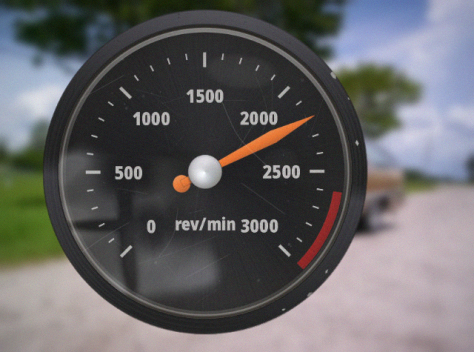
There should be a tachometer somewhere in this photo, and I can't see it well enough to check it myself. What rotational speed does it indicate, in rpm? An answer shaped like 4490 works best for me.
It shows 2200
